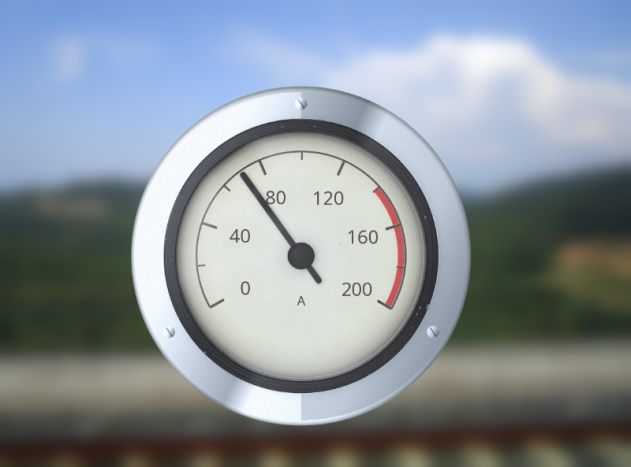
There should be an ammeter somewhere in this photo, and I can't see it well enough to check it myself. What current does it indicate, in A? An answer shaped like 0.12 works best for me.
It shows 70
